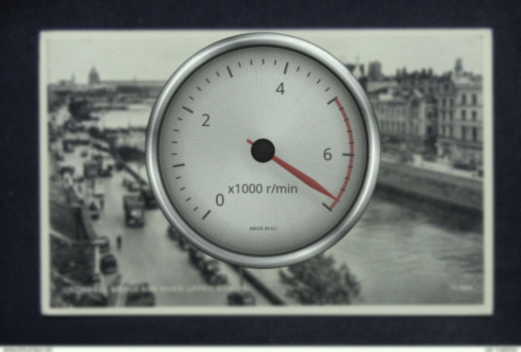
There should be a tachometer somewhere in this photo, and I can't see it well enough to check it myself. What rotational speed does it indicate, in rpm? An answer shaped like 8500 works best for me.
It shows 6800
